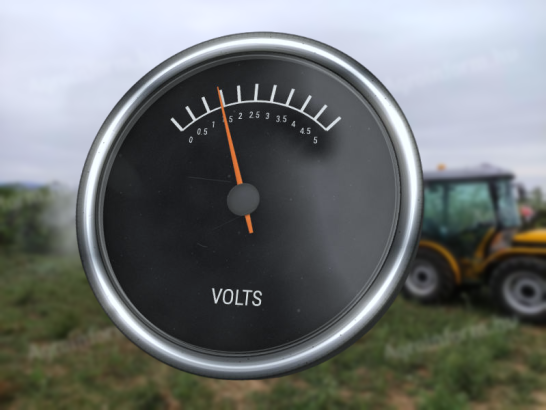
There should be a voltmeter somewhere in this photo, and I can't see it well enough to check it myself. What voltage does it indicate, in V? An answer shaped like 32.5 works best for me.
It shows 1.5
